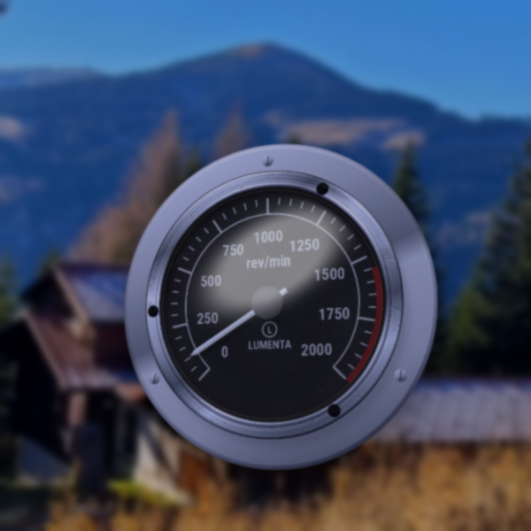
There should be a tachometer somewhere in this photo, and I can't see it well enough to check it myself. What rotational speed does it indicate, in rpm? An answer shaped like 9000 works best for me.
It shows 100
